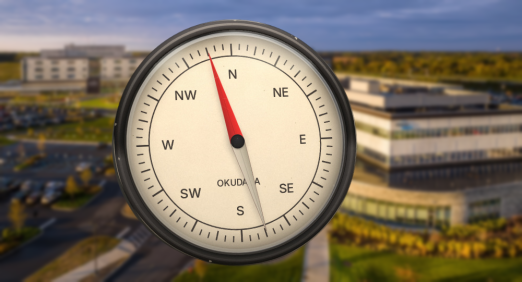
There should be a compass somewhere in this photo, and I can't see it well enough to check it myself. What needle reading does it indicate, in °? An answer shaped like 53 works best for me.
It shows 345
